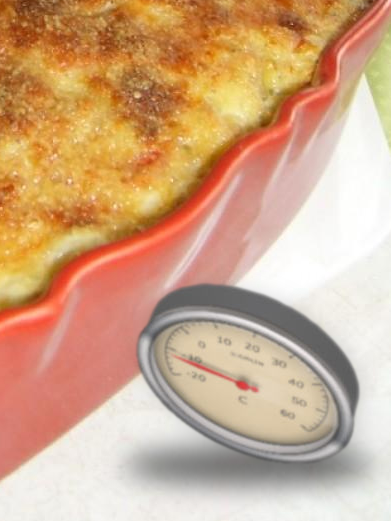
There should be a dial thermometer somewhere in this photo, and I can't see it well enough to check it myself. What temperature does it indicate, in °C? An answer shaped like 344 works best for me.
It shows -10
